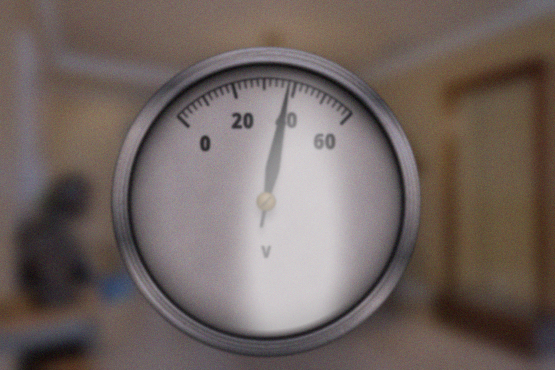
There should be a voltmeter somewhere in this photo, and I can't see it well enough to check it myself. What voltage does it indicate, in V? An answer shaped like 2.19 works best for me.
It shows 38
